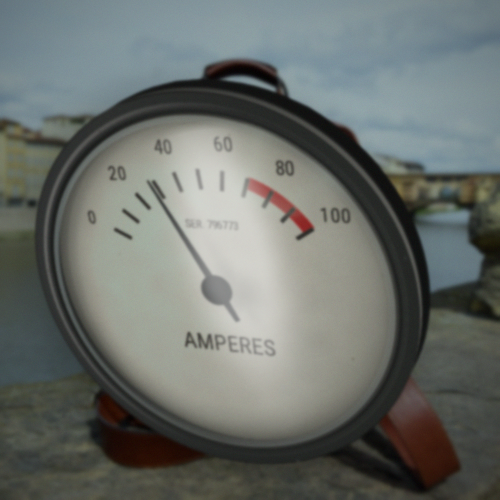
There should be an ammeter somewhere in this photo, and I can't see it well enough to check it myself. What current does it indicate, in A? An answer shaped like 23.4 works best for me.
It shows 30
